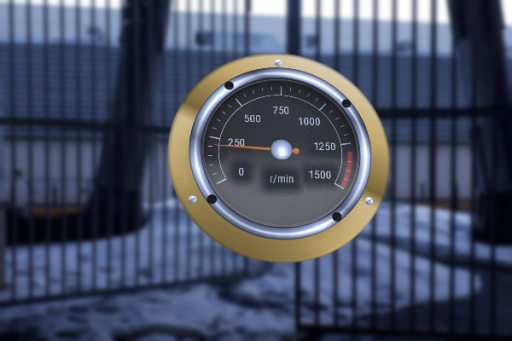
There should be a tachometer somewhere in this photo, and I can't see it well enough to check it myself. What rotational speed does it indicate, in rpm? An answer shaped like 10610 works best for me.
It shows 200
